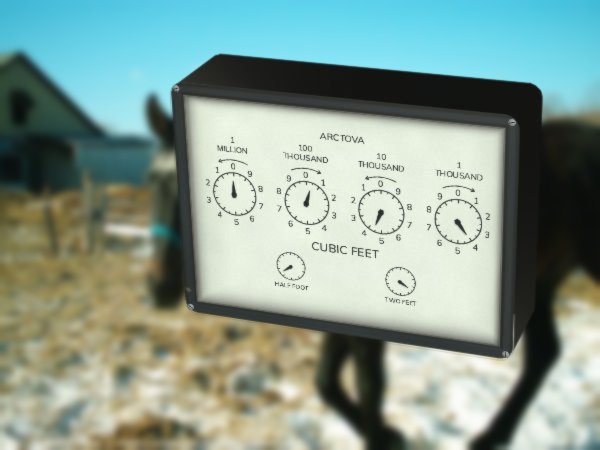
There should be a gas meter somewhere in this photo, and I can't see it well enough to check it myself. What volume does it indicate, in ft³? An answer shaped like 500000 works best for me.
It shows 4400
